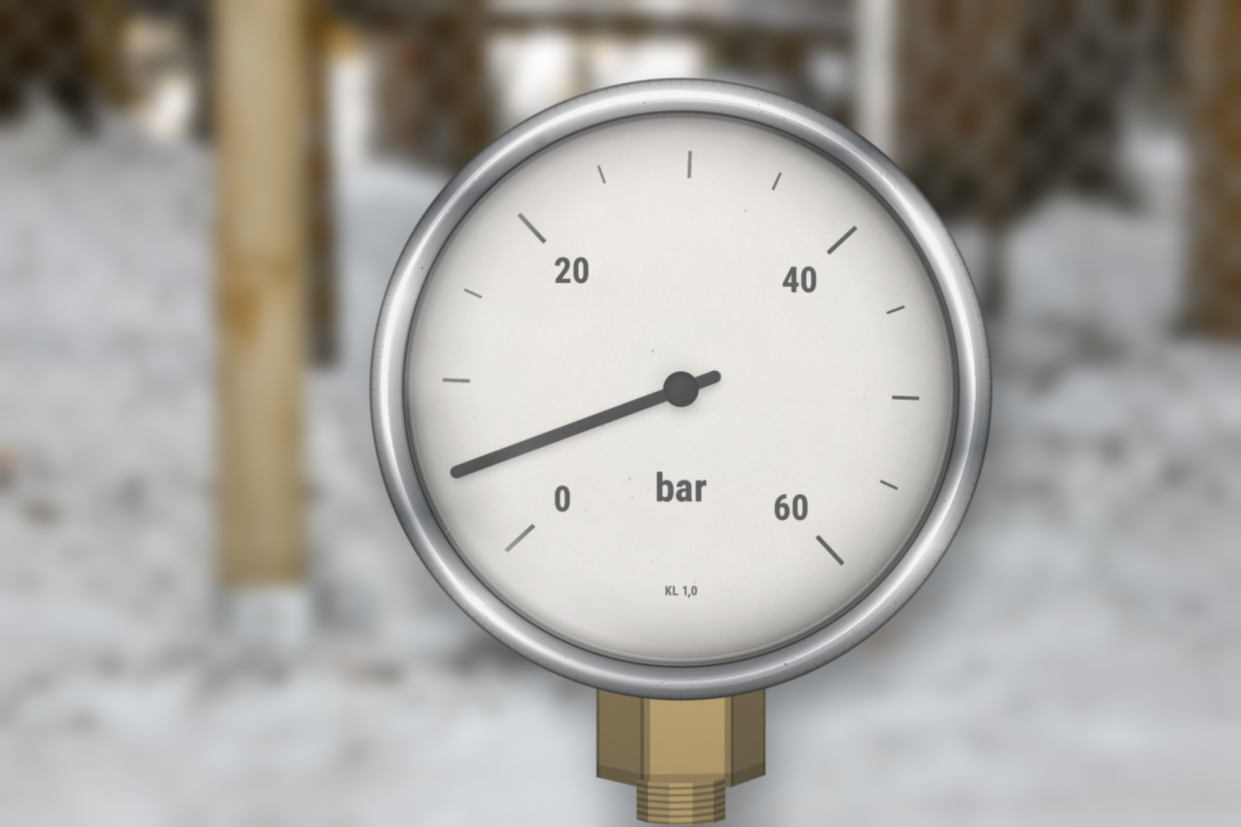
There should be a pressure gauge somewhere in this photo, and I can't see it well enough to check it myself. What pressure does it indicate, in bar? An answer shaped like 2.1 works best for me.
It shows 5
